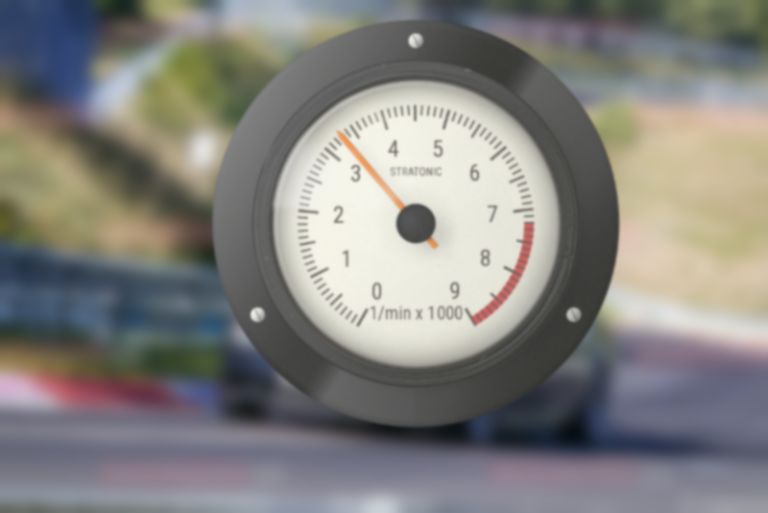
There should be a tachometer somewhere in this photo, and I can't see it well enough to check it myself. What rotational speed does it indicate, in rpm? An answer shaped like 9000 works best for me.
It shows 3300
